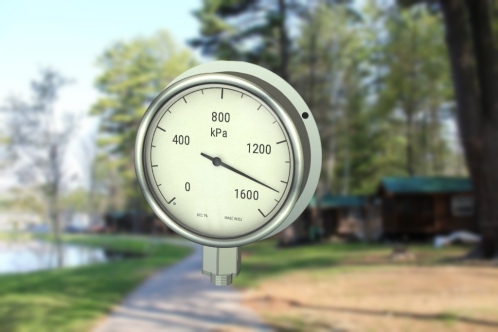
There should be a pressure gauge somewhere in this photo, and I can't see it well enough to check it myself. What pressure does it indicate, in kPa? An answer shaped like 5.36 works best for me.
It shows 1450
